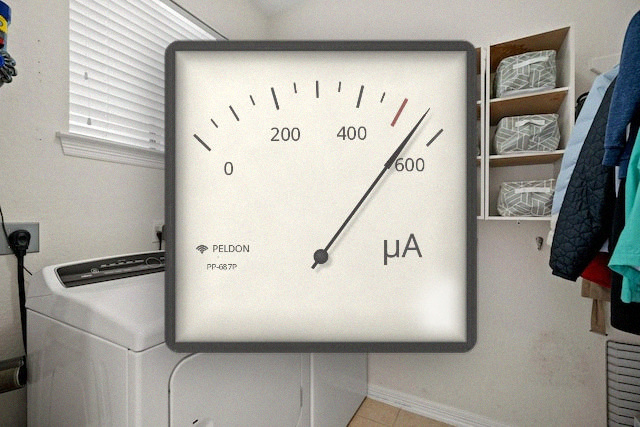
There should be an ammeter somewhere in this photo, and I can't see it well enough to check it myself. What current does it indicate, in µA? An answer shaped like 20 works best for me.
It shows 550
